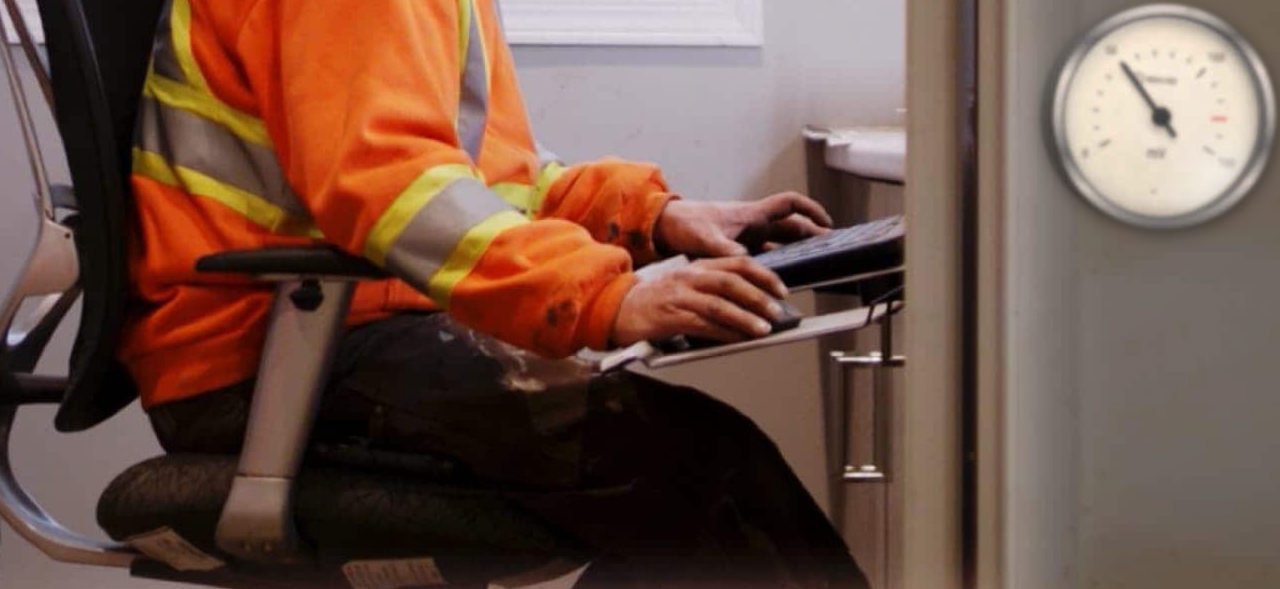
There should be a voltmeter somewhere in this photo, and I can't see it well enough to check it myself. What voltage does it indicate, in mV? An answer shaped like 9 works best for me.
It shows 50
